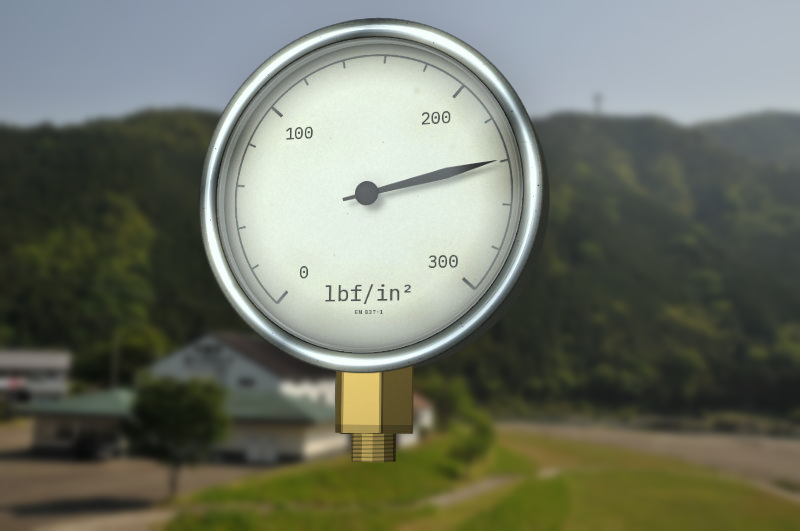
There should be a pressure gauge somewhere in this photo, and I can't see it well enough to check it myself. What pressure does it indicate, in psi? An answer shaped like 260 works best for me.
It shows 240
